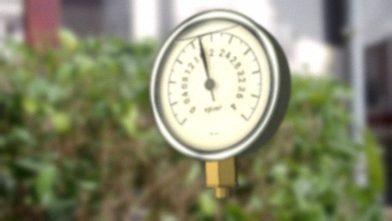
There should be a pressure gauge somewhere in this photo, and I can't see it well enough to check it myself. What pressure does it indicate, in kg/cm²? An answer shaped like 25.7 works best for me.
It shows 1.8
